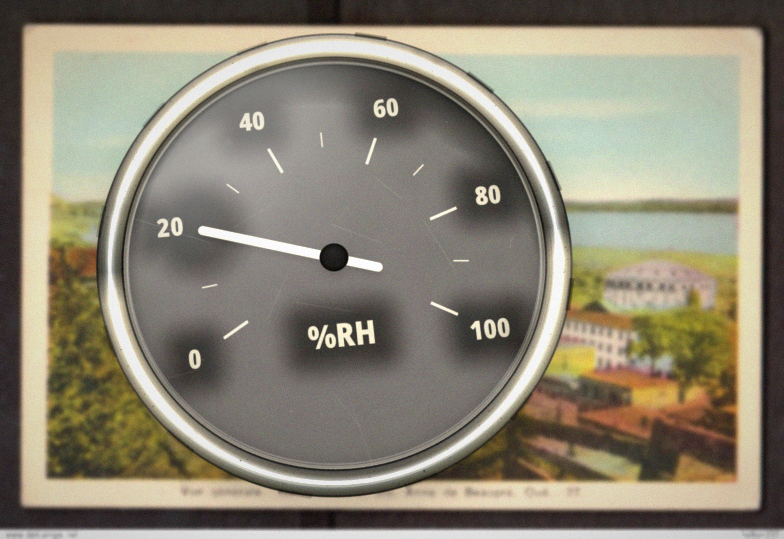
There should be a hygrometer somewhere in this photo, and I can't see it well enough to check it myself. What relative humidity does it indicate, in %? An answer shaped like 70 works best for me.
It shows 20
